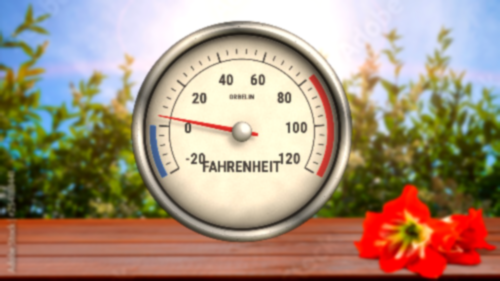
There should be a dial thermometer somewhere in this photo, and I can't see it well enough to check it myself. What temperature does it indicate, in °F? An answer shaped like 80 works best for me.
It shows 4
